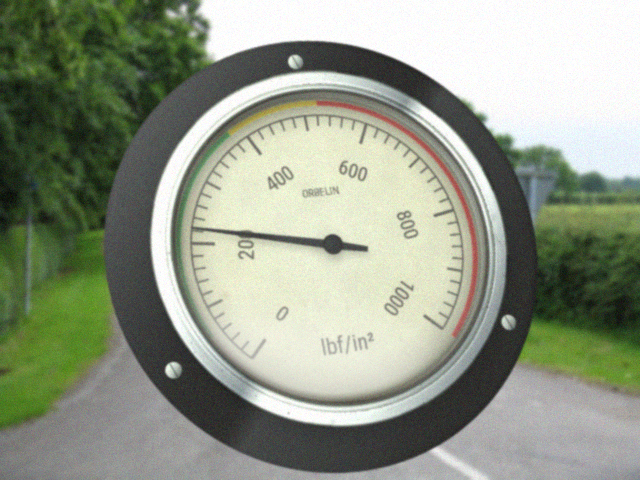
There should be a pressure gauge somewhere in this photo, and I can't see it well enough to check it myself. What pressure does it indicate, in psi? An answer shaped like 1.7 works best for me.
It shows 220
